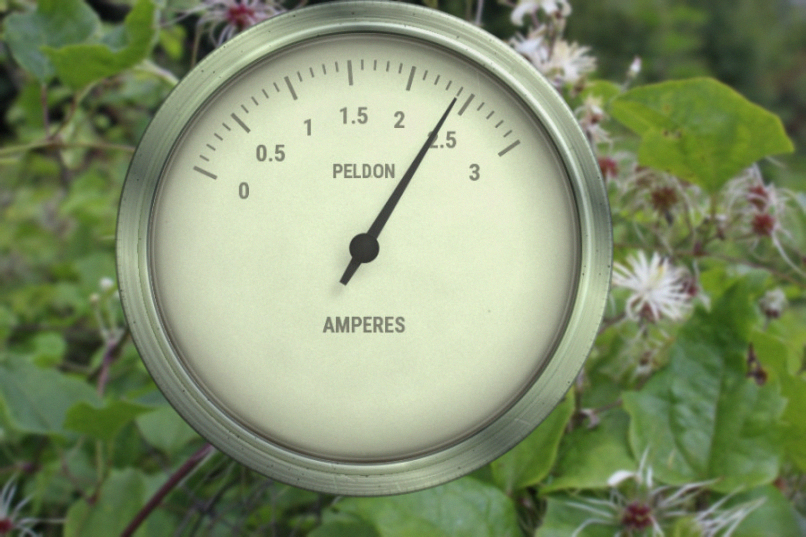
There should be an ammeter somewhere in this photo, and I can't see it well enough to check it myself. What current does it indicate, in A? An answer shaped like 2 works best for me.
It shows 2.4
